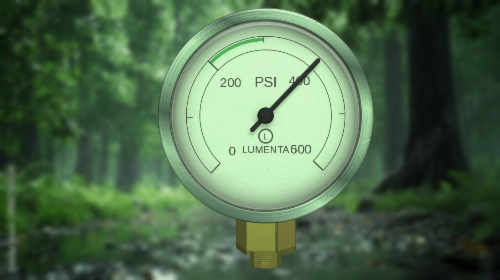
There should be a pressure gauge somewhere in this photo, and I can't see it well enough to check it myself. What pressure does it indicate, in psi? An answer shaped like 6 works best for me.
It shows 400
